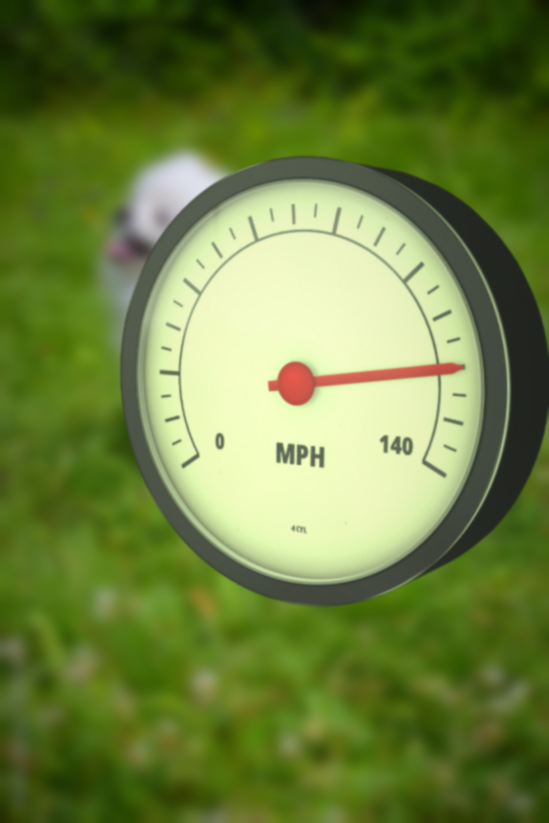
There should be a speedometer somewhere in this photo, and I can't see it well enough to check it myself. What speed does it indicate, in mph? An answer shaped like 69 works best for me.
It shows 120
